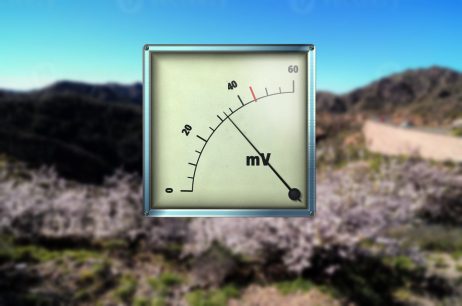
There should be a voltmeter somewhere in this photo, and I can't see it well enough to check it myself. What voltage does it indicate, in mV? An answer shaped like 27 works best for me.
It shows 32.5
